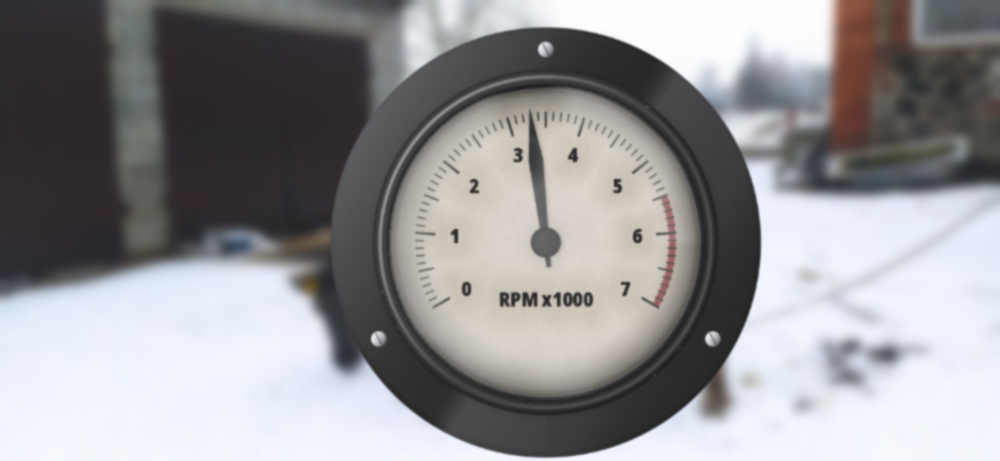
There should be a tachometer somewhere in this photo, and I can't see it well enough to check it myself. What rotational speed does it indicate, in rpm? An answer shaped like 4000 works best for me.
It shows 3300
